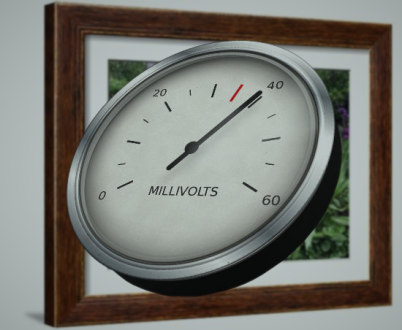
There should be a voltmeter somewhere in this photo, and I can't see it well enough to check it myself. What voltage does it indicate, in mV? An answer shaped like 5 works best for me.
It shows 40
